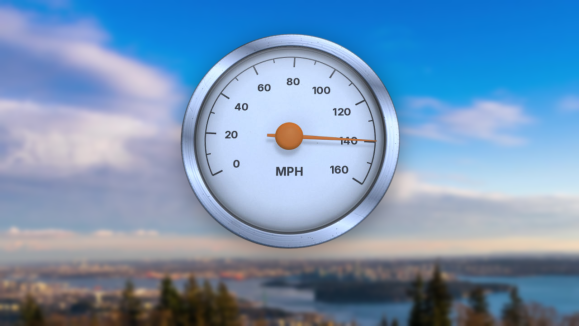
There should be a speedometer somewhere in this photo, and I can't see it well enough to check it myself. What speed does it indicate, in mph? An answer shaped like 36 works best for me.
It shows 140
